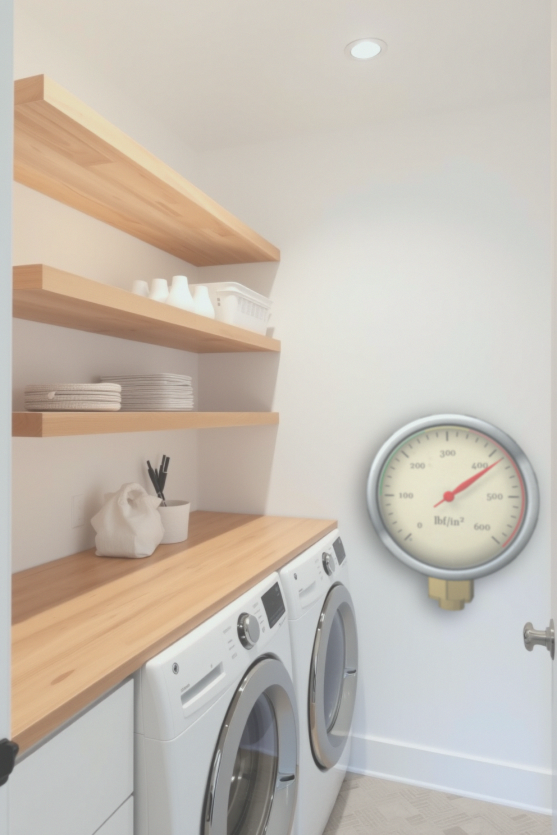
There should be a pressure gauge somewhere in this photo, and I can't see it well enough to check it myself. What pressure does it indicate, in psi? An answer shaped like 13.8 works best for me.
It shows 420
